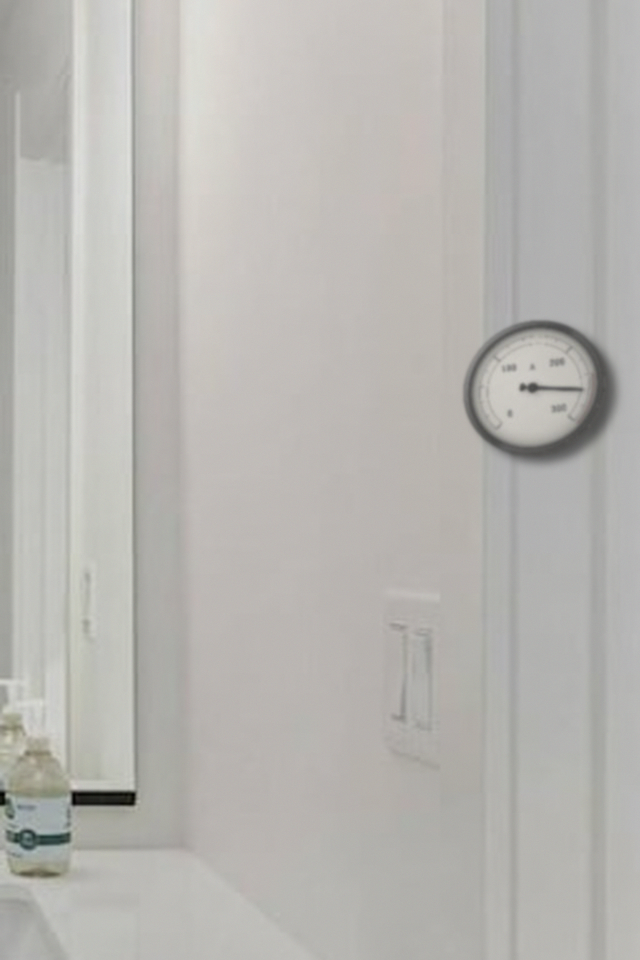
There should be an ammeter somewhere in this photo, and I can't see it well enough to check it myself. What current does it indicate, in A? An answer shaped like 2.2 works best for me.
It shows 260
